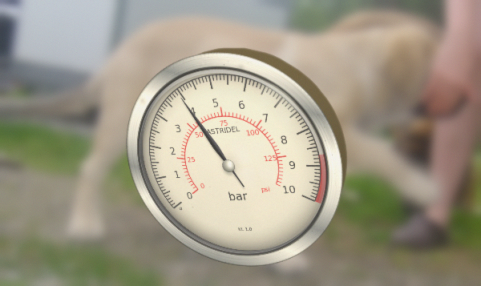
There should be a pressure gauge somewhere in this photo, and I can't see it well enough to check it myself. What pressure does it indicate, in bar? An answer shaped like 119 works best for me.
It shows 4
